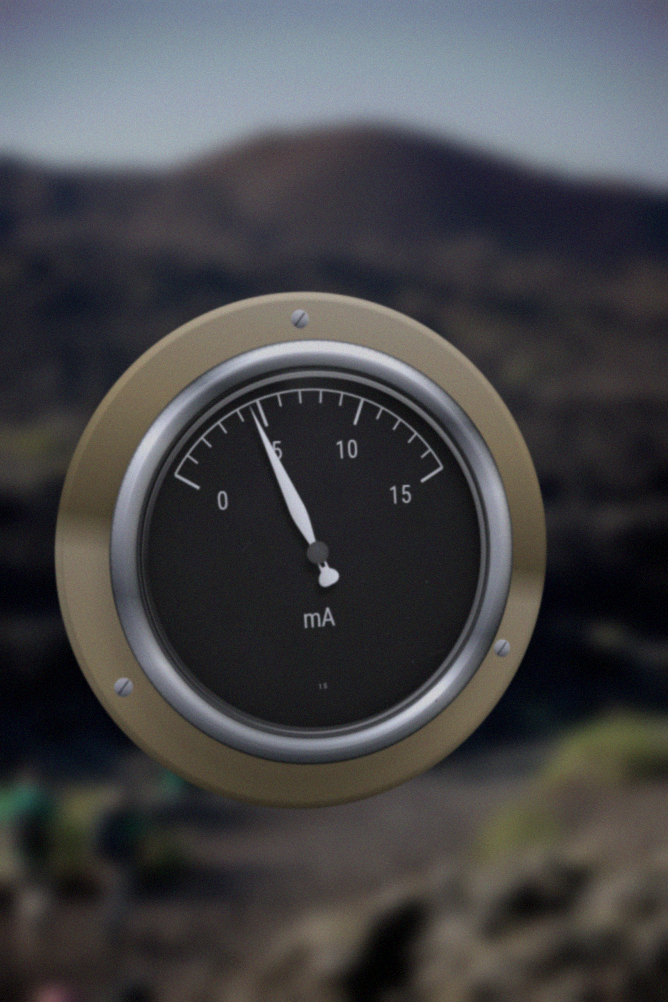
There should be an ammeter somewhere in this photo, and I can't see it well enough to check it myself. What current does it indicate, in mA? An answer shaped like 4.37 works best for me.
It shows 4.5
